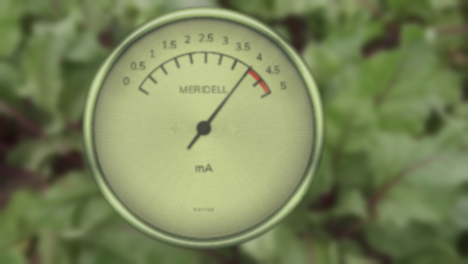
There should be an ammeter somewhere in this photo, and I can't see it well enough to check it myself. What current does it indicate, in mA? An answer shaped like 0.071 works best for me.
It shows 4
